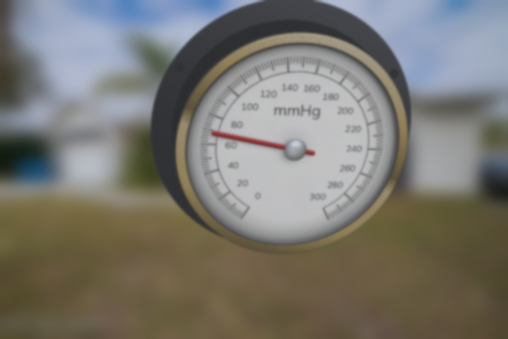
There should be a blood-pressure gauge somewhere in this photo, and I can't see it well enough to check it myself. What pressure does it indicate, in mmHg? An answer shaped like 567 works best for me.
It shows 70
